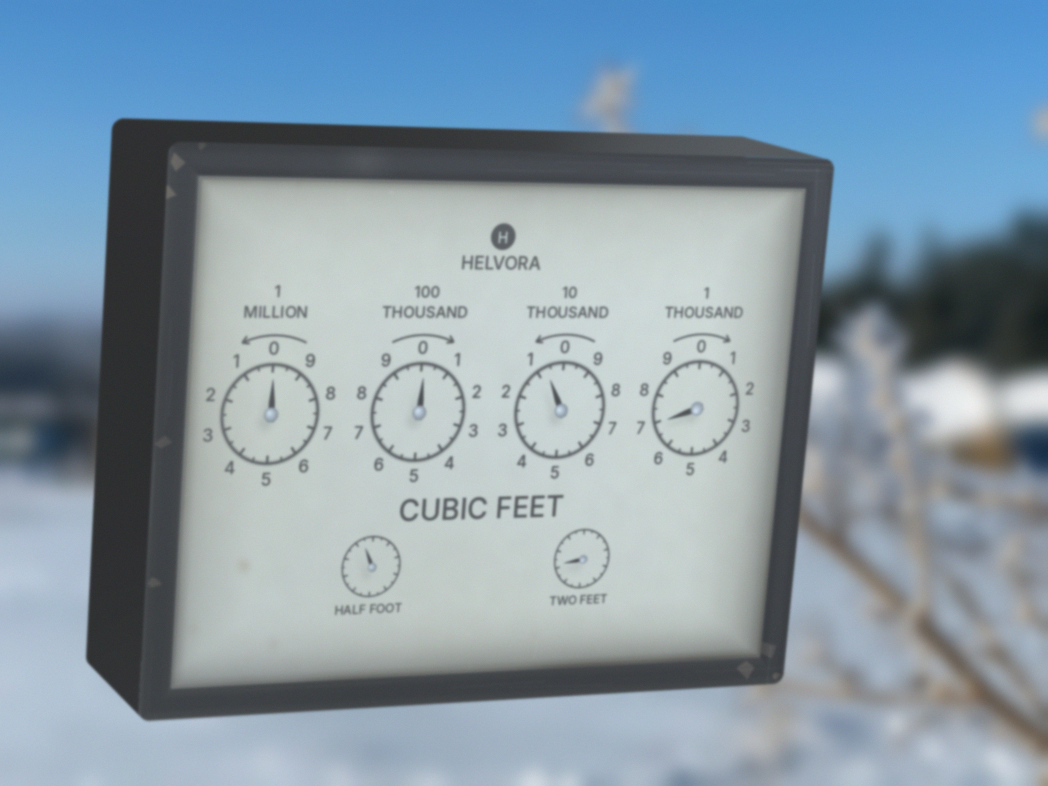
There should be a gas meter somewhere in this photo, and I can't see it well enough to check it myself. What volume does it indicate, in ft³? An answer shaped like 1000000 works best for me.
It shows 700
